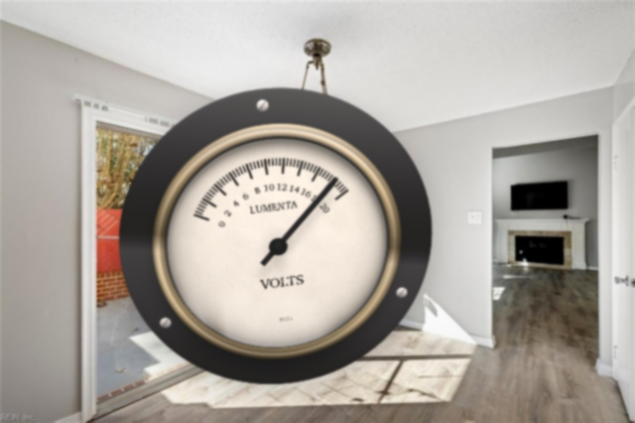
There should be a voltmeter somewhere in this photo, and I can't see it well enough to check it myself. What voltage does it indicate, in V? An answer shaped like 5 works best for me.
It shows 18
